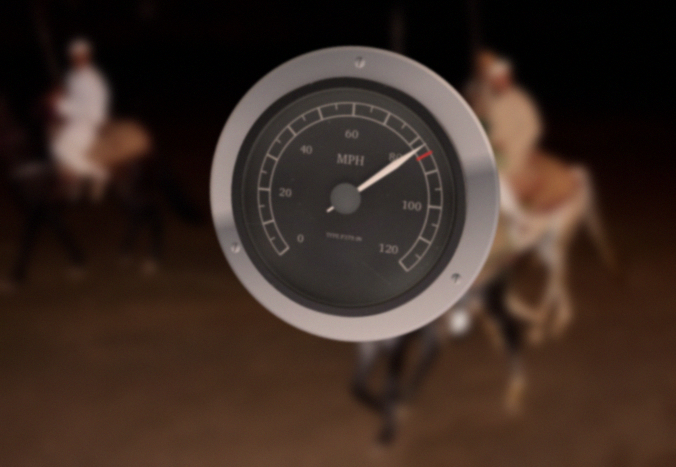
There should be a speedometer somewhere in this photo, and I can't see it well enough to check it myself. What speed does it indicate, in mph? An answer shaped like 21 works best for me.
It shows 82.5
